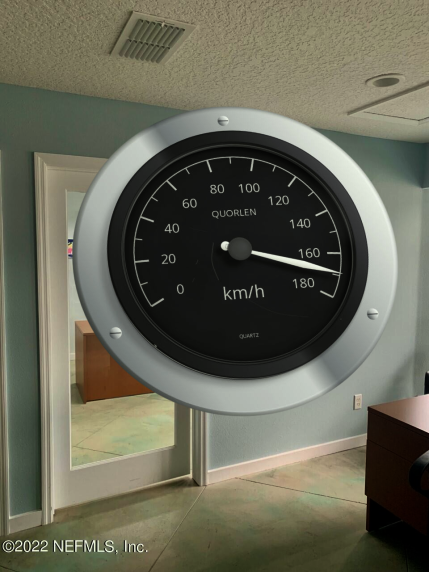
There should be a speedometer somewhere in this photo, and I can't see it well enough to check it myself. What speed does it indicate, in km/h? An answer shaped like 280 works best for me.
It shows 170
